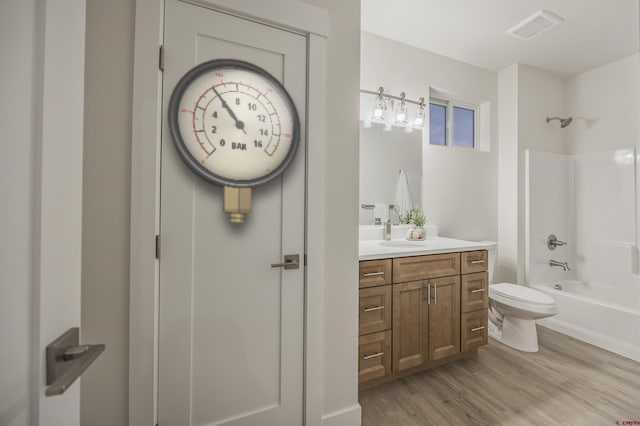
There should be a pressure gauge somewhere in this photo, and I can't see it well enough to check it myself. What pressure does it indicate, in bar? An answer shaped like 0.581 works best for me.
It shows 6
